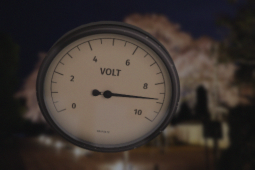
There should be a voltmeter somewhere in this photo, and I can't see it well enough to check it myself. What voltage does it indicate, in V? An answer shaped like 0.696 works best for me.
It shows 8.75
